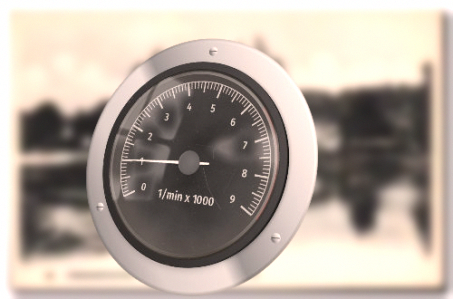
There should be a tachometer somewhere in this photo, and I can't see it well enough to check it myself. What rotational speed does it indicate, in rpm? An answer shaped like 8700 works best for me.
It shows 1000
